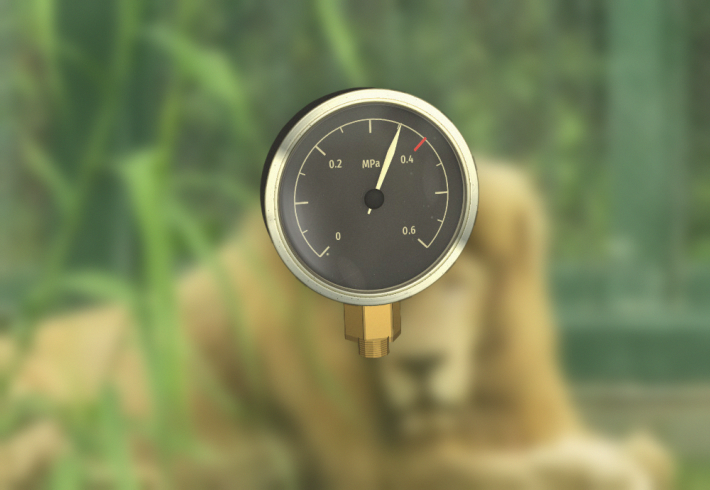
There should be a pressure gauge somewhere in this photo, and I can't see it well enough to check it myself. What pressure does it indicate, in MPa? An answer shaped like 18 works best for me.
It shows 0.35
